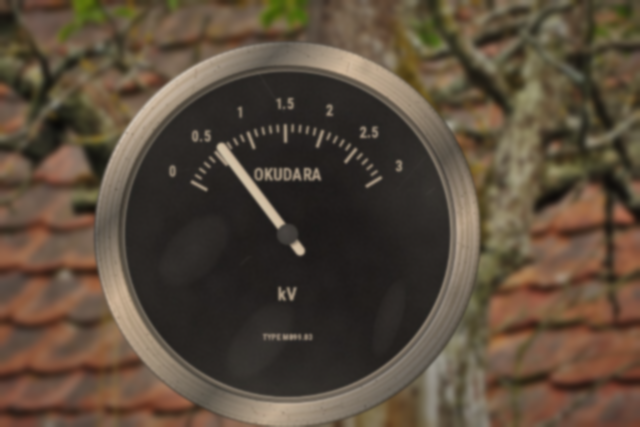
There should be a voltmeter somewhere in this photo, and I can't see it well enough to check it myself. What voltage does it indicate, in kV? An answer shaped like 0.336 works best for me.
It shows 0.6
